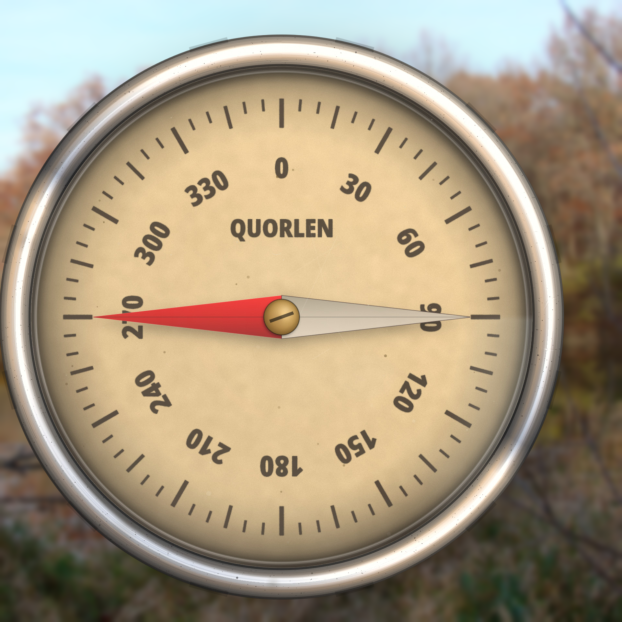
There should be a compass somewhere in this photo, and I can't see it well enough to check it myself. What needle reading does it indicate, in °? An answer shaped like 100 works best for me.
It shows 270
